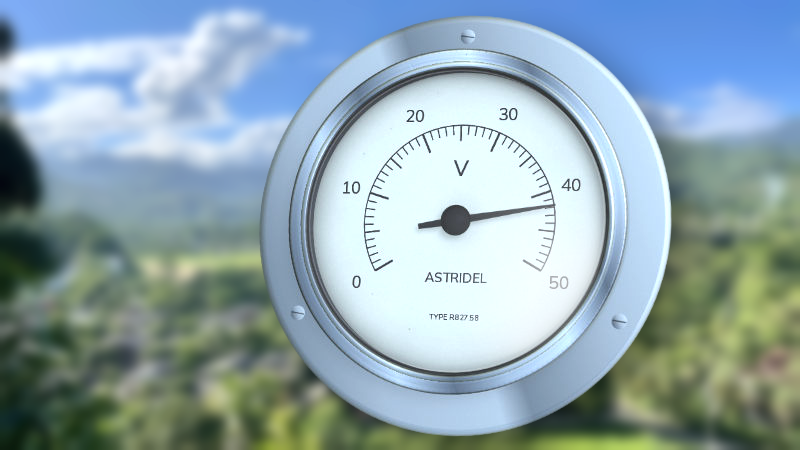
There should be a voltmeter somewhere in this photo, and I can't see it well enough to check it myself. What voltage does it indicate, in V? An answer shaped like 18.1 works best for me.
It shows 42
